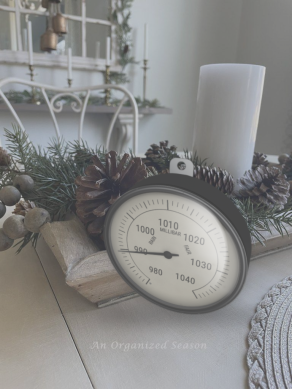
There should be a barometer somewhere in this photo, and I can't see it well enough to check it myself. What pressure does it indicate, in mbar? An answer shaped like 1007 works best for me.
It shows 990
